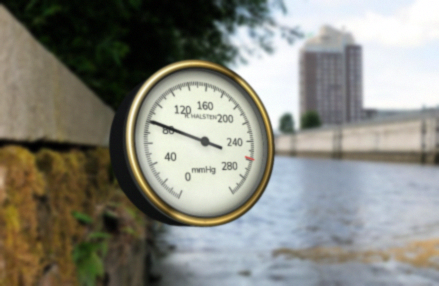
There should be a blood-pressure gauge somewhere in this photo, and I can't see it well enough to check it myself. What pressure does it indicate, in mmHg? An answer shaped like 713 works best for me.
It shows 80
